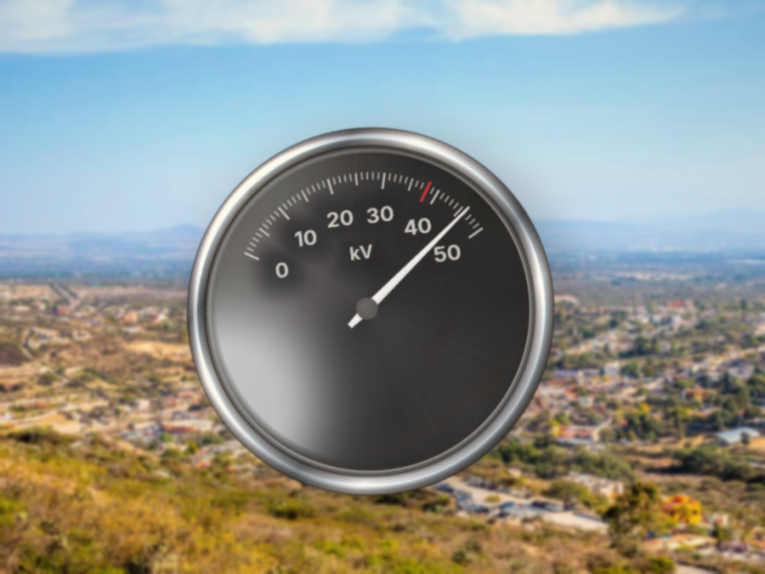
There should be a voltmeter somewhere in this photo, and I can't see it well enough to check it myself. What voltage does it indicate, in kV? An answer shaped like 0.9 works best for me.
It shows 46
